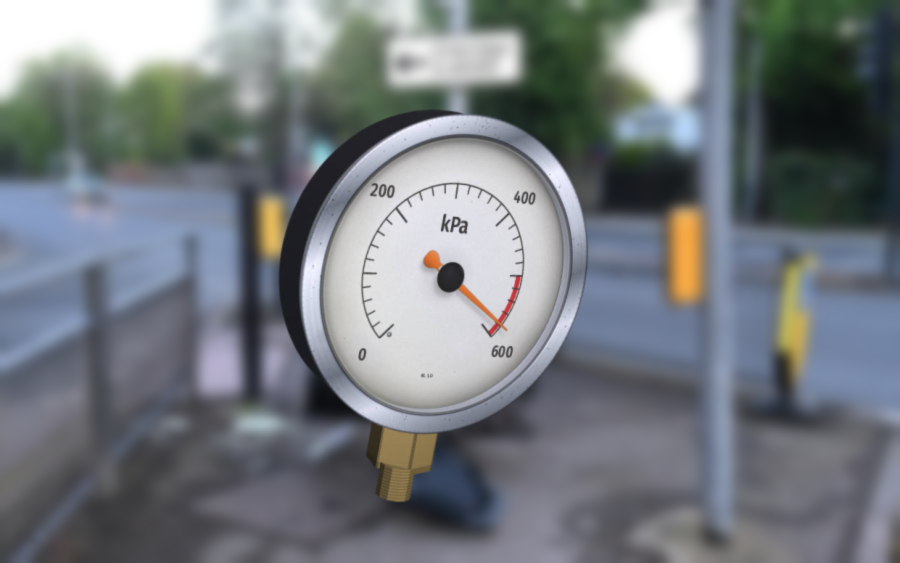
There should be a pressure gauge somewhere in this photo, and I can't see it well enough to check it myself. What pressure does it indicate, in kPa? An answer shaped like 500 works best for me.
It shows 580
